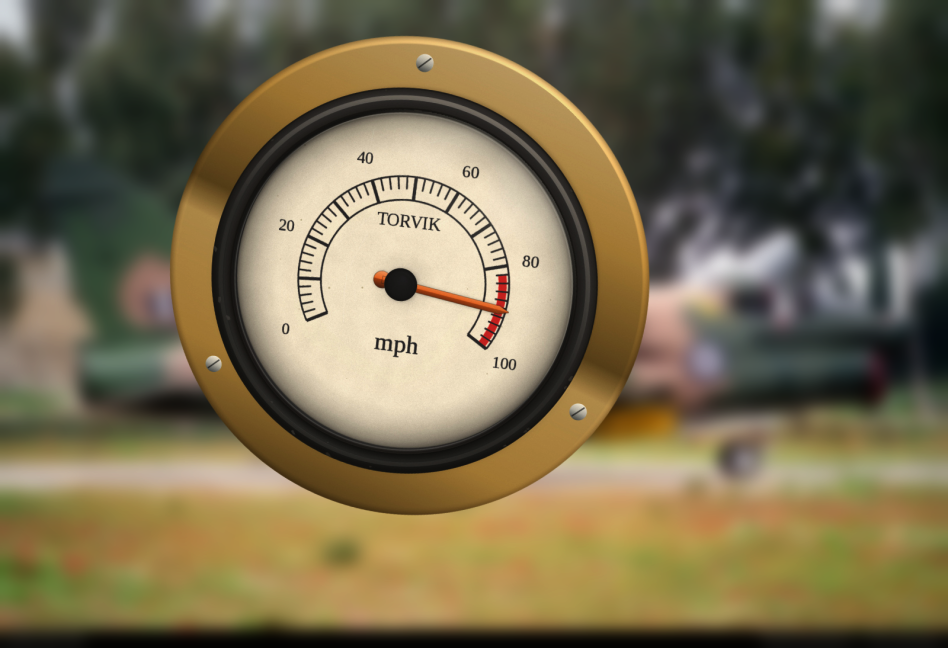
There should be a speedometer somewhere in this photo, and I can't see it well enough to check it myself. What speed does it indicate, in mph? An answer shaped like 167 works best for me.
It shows 90
